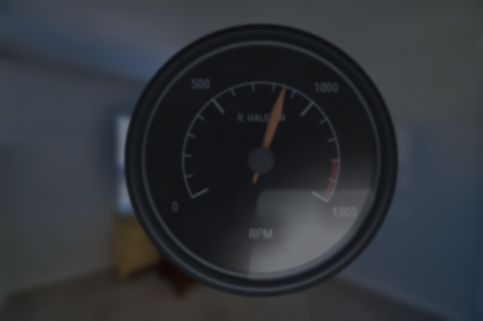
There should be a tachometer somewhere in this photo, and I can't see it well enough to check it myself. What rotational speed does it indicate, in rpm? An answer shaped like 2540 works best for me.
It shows 850
